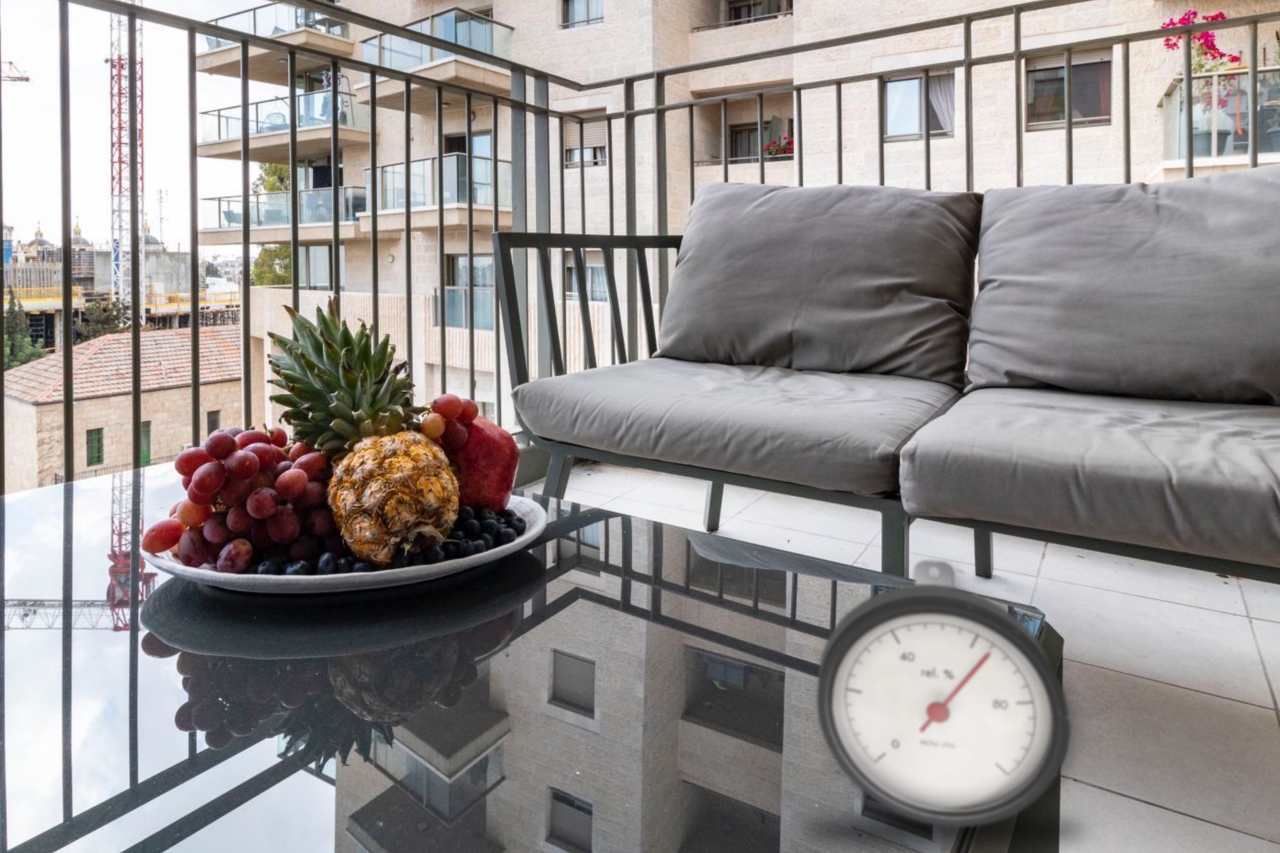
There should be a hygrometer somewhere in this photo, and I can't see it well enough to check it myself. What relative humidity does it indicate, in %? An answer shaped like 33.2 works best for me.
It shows 64
